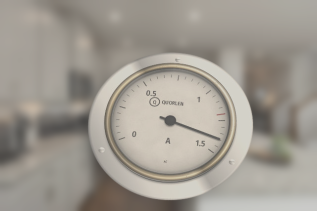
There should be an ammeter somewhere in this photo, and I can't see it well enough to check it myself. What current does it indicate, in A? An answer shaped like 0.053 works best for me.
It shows 1.4
